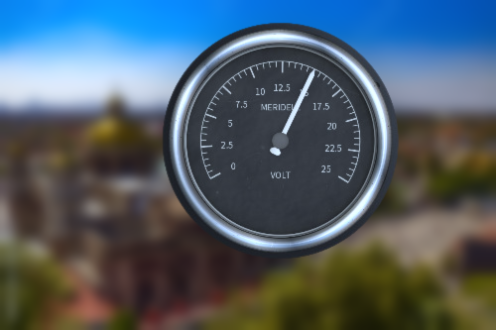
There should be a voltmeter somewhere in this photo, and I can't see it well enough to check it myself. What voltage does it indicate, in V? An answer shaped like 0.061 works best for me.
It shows 15
